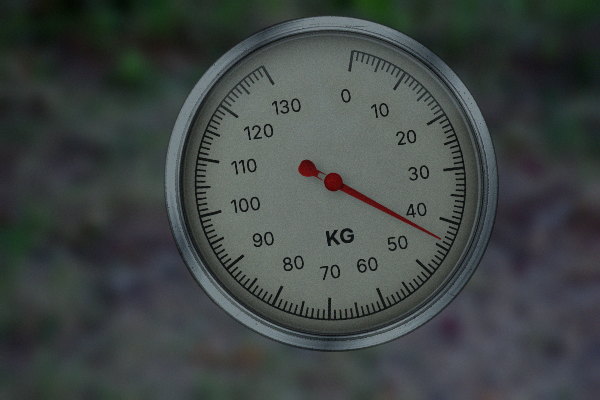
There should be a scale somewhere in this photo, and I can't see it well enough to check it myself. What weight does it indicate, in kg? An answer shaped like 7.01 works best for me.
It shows 44
